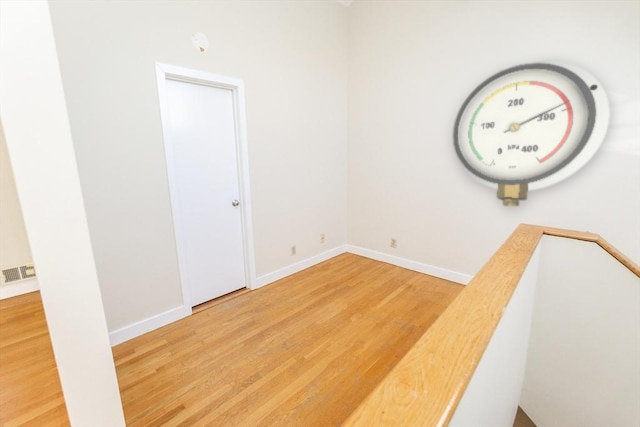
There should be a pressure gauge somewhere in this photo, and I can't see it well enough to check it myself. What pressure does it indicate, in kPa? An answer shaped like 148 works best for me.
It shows 290
